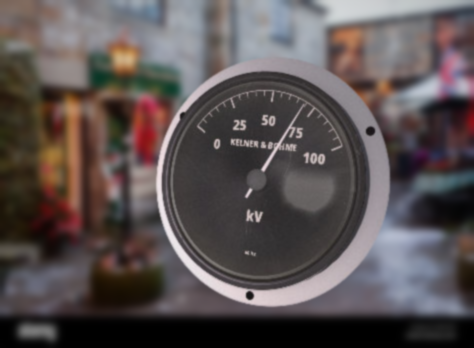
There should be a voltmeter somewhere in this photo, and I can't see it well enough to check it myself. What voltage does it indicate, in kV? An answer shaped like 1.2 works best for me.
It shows 70
